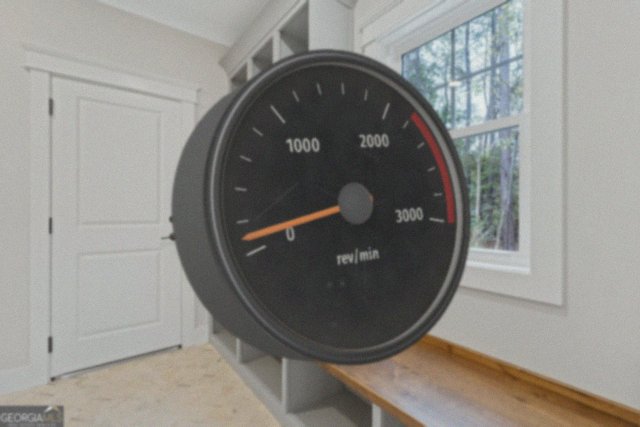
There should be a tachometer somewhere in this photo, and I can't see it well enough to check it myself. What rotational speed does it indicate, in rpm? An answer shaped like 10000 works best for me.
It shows 100
